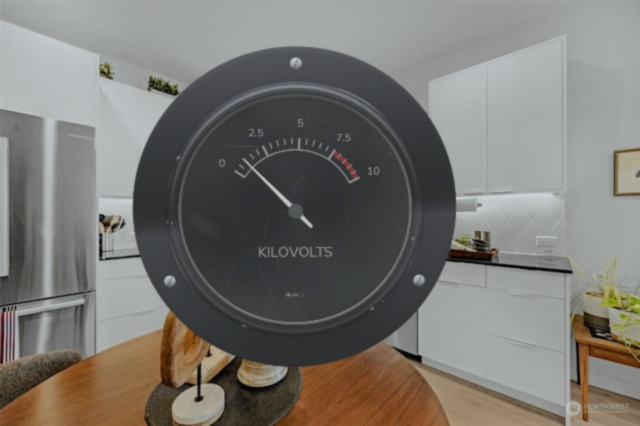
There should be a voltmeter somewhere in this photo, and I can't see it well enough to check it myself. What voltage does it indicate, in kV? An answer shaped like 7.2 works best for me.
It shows 1
